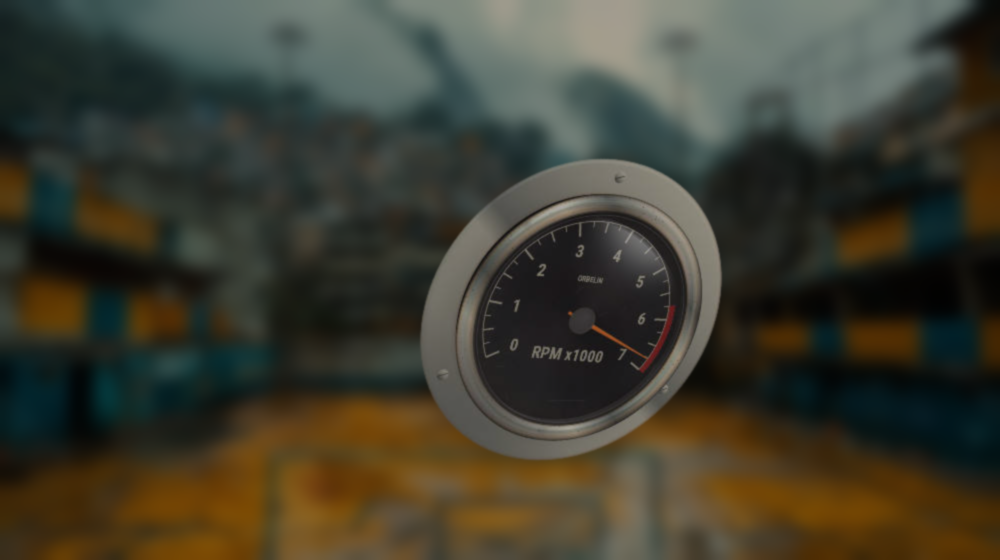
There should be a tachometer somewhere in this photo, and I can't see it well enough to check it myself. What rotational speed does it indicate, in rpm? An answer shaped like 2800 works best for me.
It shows 6750
